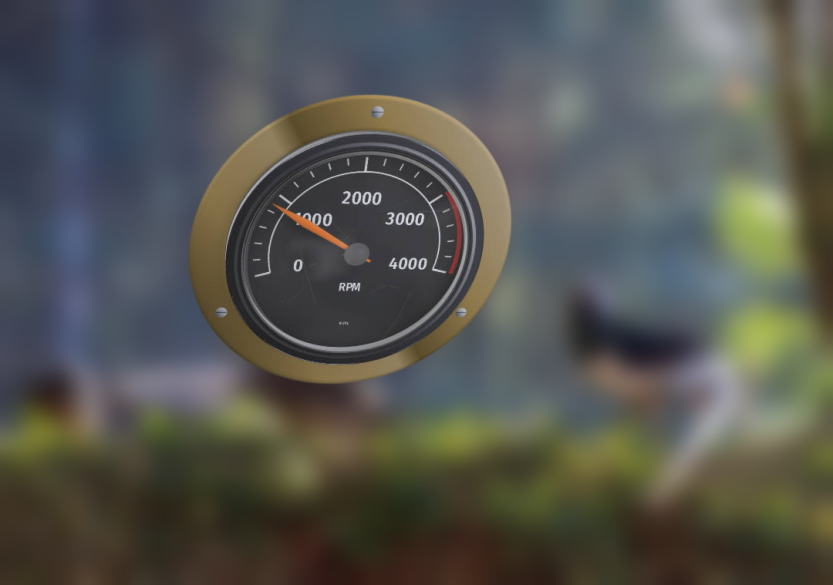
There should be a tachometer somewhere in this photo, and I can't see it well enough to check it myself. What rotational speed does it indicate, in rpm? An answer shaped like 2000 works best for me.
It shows 900
